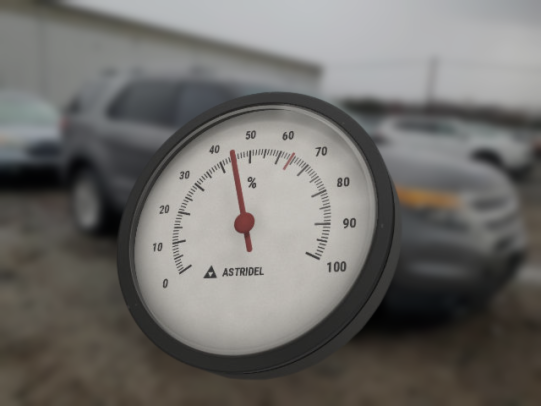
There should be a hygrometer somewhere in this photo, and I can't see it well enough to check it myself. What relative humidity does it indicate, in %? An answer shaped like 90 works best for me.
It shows 45
